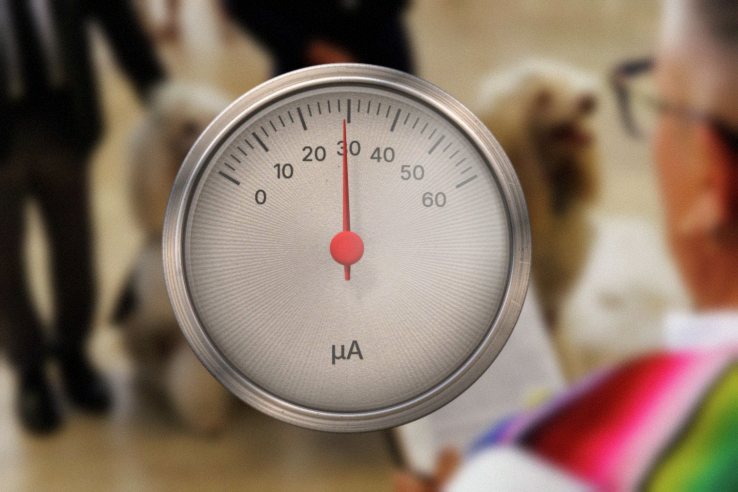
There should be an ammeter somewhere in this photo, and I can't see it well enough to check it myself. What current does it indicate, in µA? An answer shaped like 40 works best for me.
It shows 29
